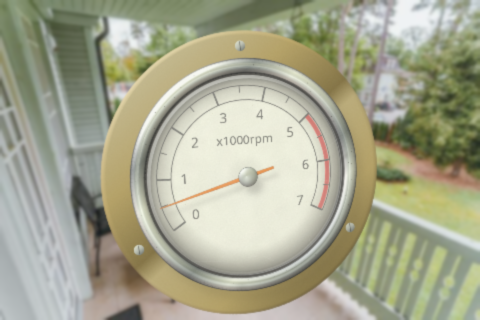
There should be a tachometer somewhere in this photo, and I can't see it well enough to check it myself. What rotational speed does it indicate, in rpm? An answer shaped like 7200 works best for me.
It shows 500
